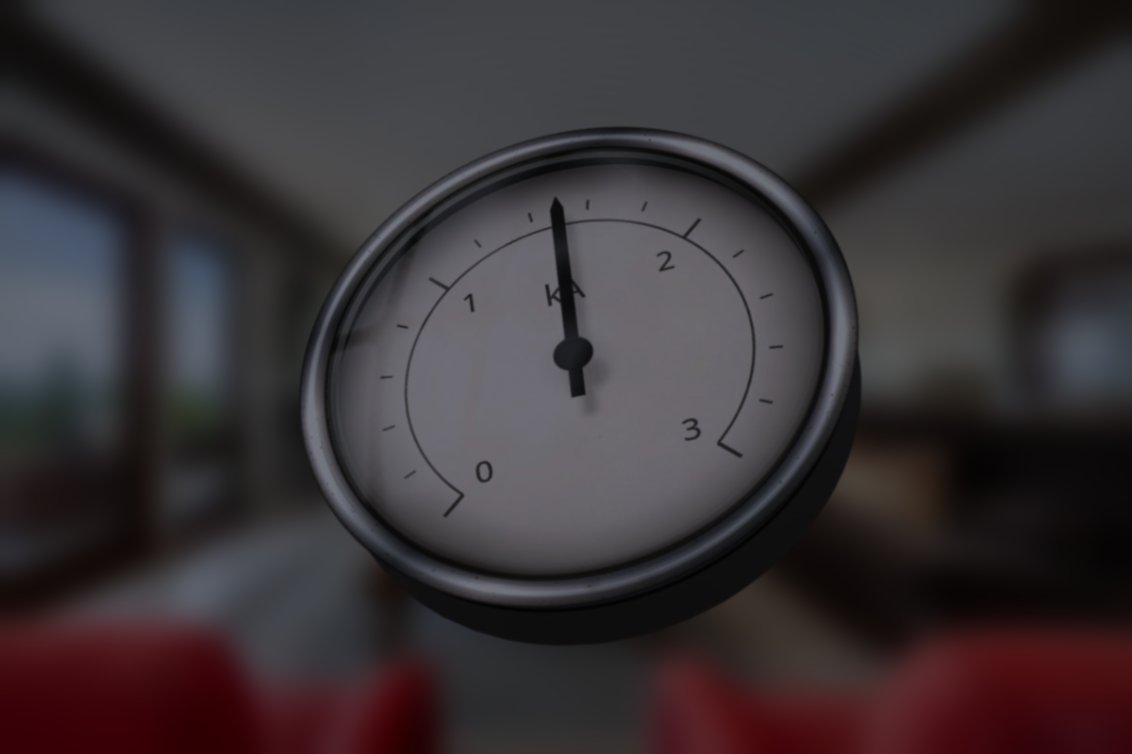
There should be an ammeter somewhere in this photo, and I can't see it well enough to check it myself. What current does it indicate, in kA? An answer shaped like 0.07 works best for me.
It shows 1.5
